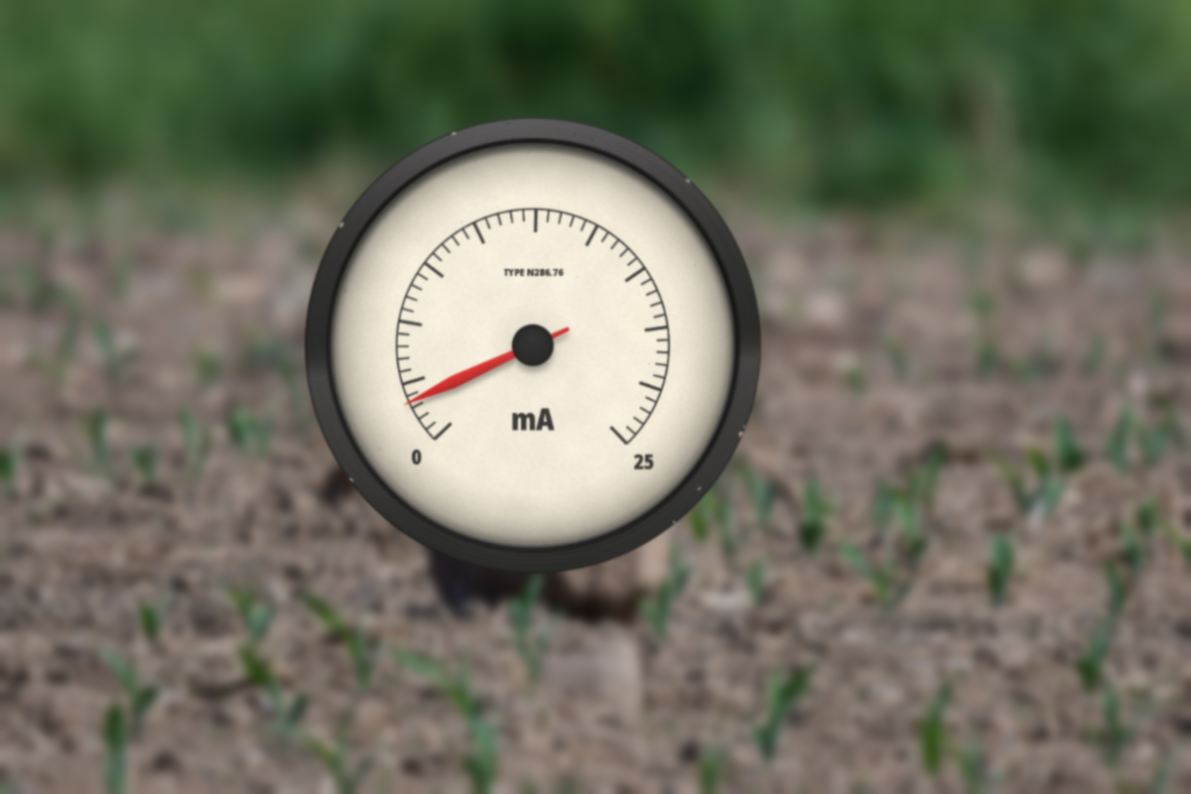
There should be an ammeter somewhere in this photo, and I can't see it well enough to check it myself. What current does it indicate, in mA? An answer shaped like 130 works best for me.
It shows 1.75
